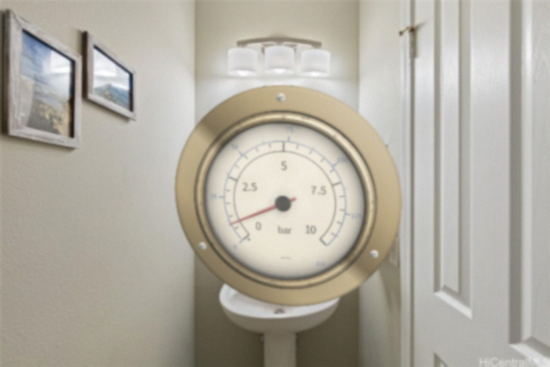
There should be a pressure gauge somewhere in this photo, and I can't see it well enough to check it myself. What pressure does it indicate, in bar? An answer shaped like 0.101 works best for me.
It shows 0.75
